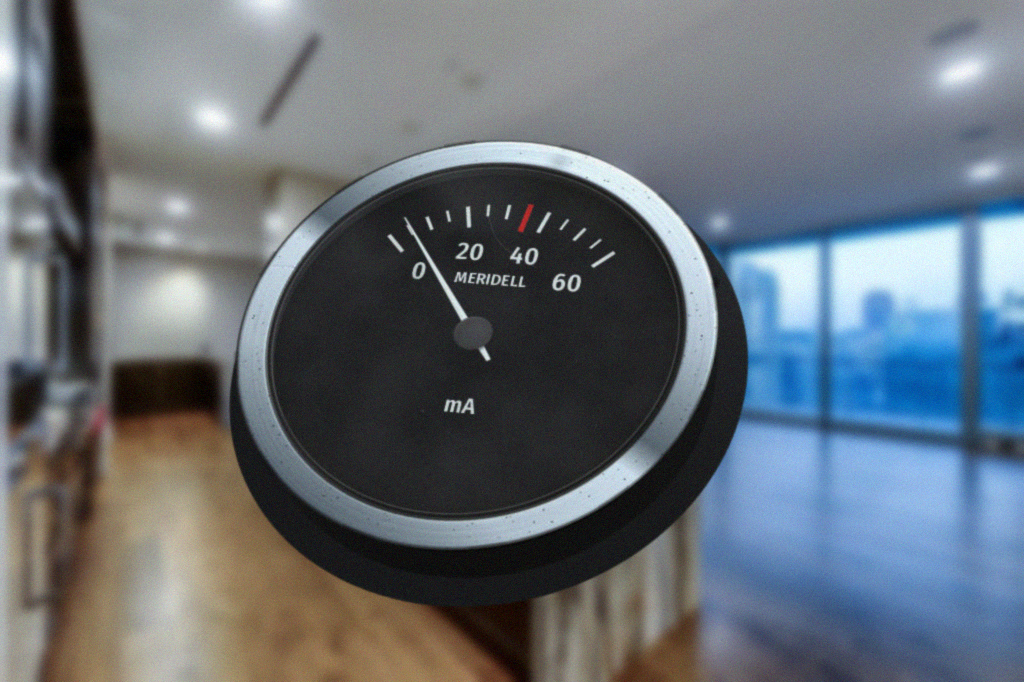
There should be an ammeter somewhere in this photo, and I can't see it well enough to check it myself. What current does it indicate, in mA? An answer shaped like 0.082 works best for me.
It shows 5
